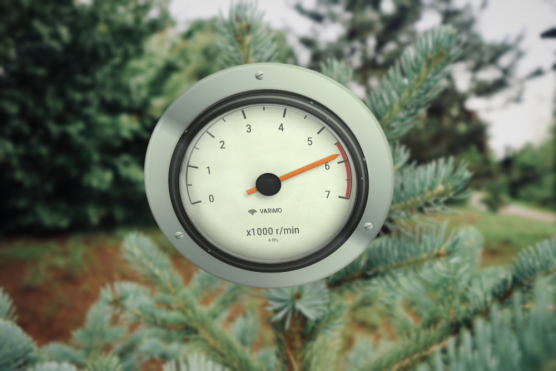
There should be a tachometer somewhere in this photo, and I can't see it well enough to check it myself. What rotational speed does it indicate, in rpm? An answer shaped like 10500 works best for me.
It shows 5750
